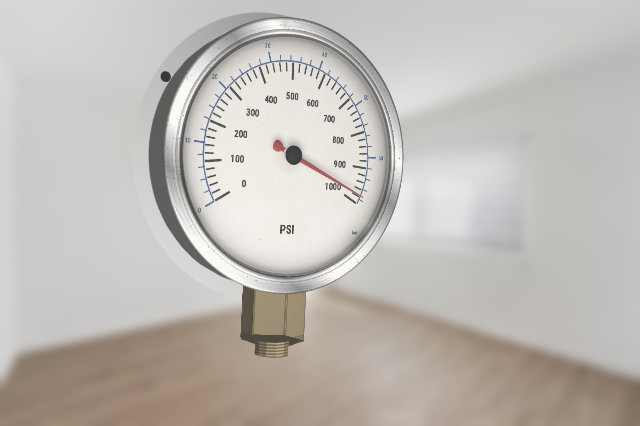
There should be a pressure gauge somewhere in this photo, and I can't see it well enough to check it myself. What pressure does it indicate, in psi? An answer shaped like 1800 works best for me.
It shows 980
